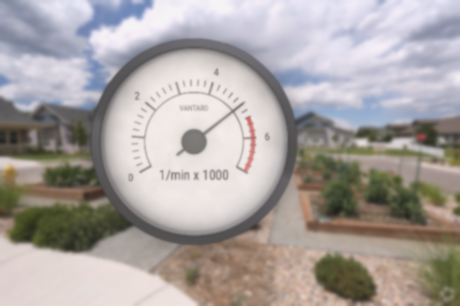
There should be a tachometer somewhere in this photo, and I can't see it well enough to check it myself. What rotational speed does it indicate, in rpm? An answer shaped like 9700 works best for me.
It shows 5000
